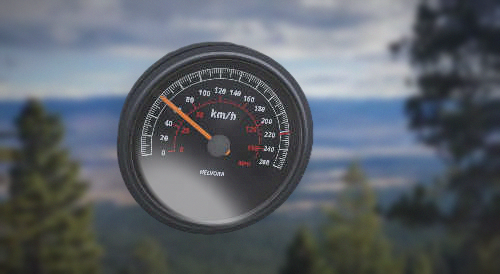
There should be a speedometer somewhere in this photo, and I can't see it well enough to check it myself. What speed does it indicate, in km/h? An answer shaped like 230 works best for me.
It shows 60
